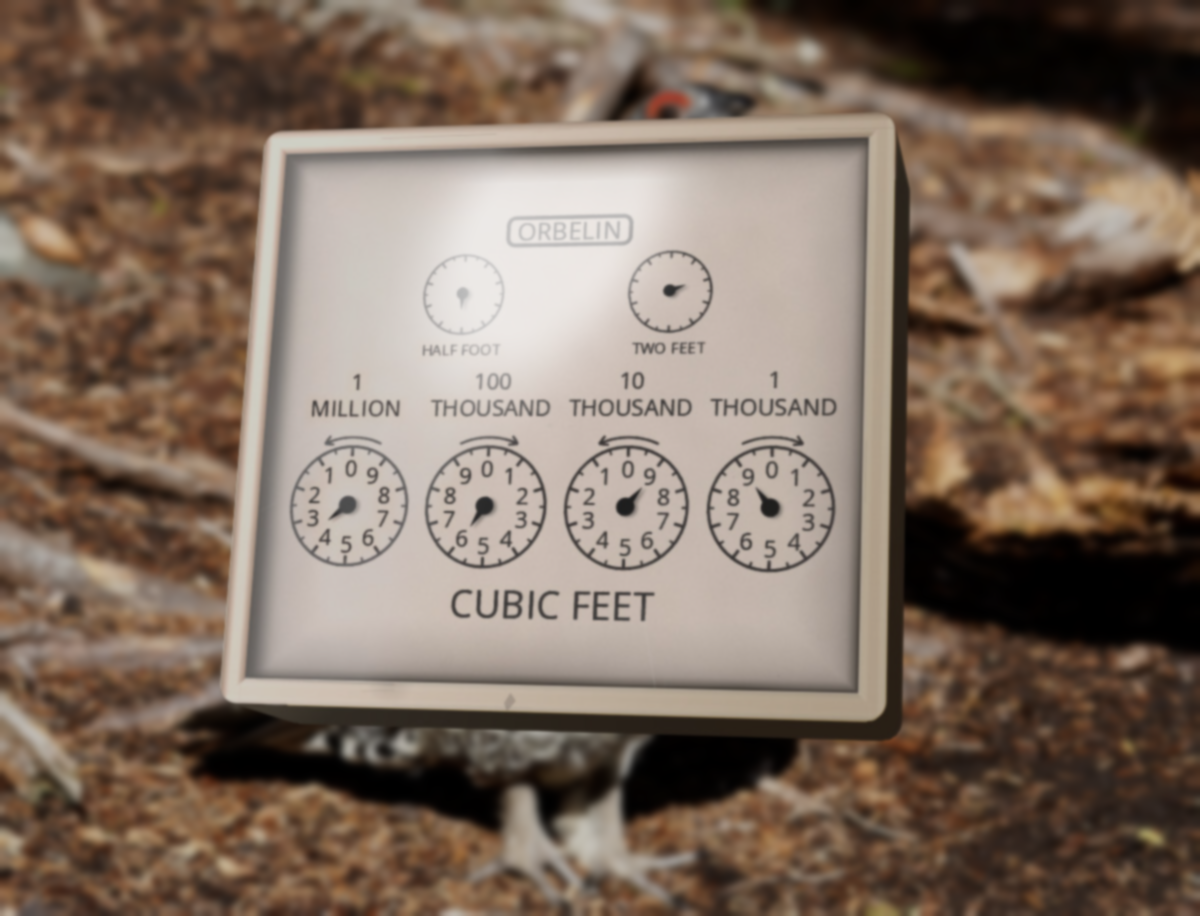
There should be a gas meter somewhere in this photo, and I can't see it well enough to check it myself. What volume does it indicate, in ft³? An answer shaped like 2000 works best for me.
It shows 358900
